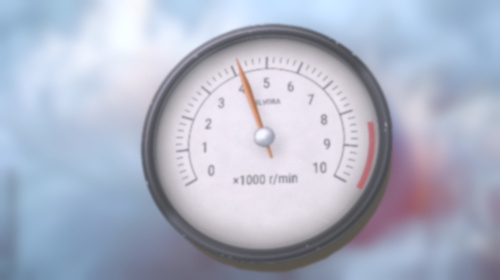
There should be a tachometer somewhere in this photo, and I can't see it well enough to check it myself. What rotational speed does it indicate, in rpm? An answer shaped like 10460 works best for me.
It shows 4200
